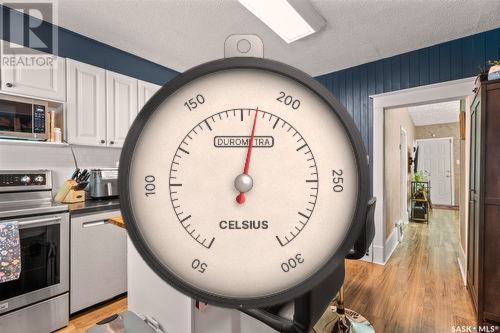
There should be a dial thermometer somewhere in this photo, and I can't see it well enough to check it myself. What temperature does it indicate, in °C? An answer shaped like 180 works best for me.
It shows 185
